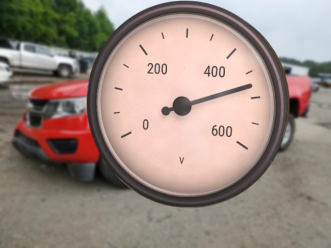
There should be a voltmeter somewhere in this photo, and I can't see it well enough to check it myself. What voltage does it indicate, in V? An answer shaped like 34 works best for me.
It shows 475
